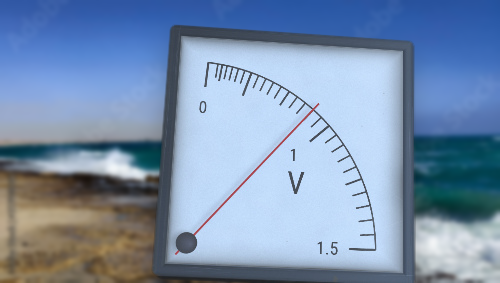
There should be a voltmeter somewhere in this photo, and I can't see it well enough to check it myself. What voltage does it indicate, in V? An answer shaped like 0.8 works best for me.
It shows 0.9
